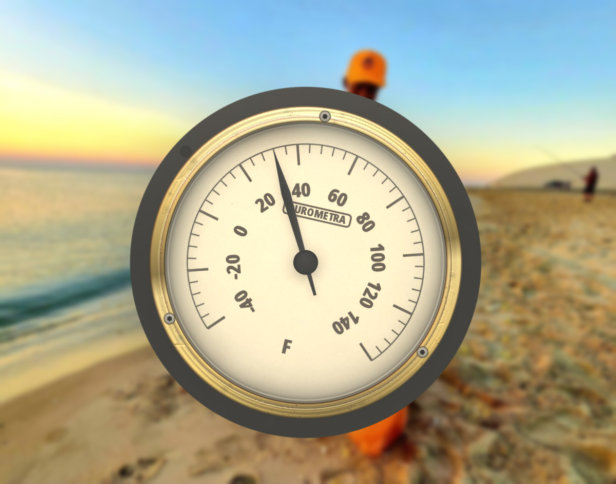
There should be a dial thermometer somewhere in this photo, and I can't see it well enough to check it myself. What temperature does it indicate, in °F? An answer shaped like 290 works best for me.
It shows 32
